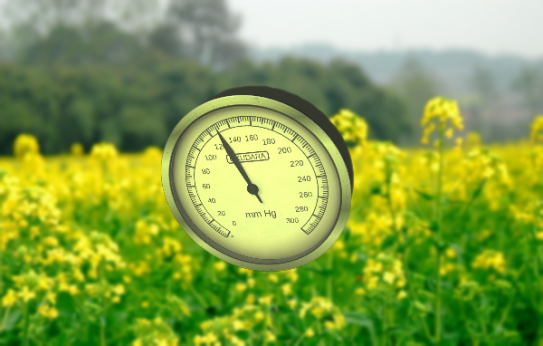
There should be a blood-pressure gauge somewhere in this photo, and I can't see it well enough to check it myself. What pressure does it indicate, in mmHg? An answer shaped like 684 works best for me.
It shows 130
